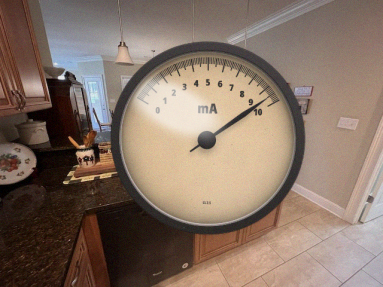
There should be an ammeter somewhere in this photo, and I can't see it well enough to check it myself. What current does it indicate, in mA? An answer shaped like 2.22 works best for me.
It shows 9.5
